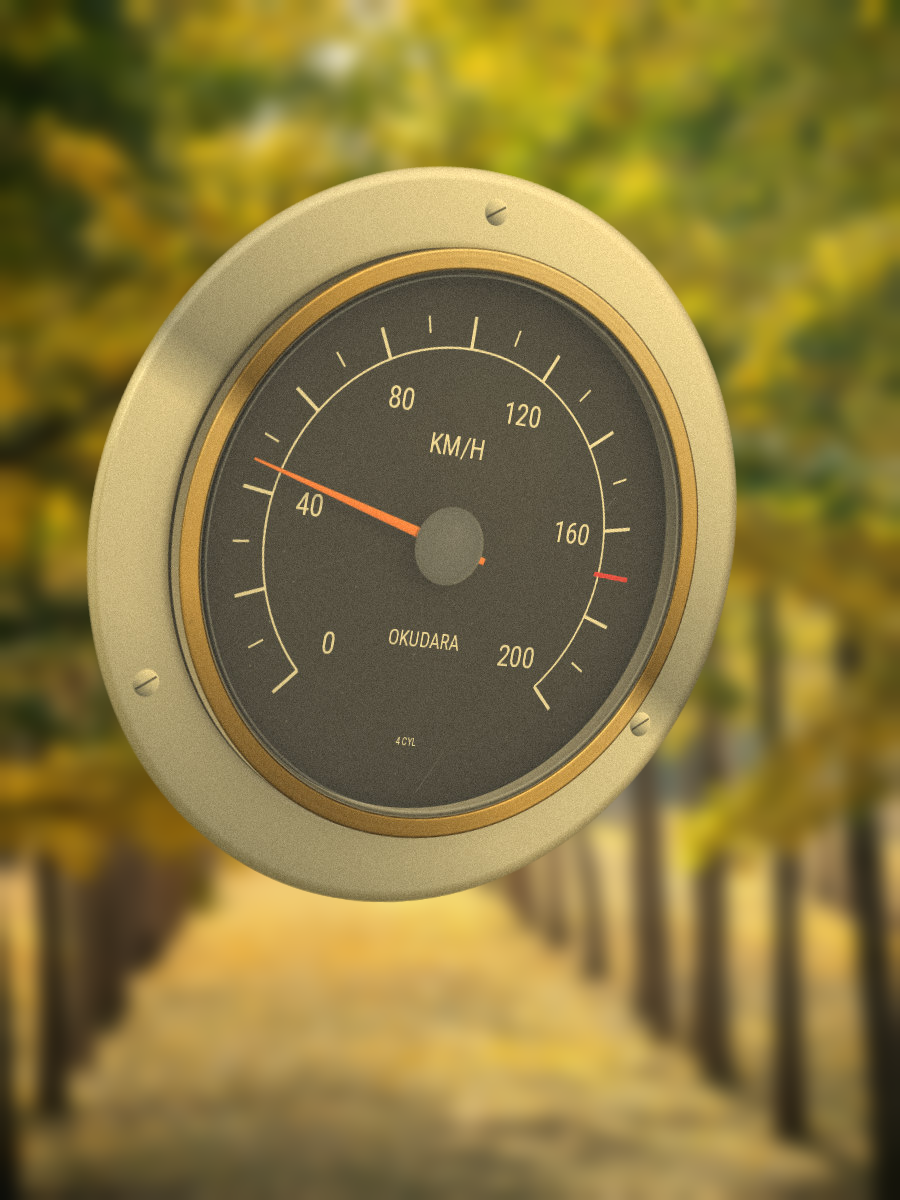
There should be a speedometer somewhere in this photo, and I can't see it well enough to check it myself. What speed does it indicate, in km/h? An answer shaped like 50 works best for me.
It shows 45
